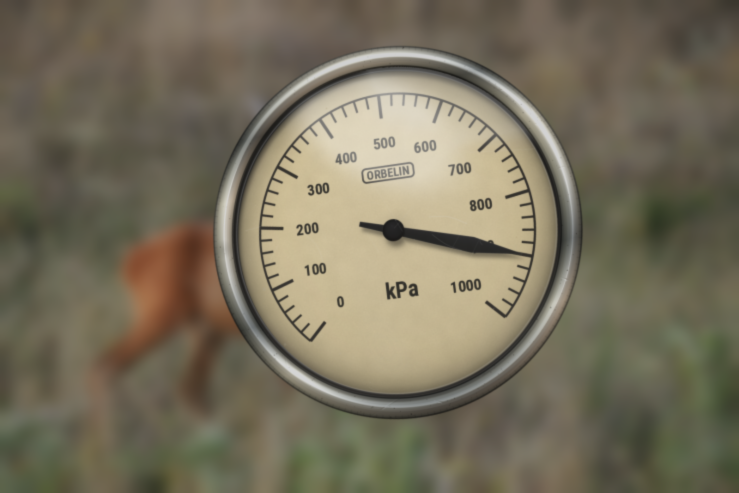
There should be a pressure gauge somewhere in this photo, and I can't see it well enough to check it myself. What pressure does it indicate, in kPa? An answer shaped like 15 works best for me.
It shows 900
